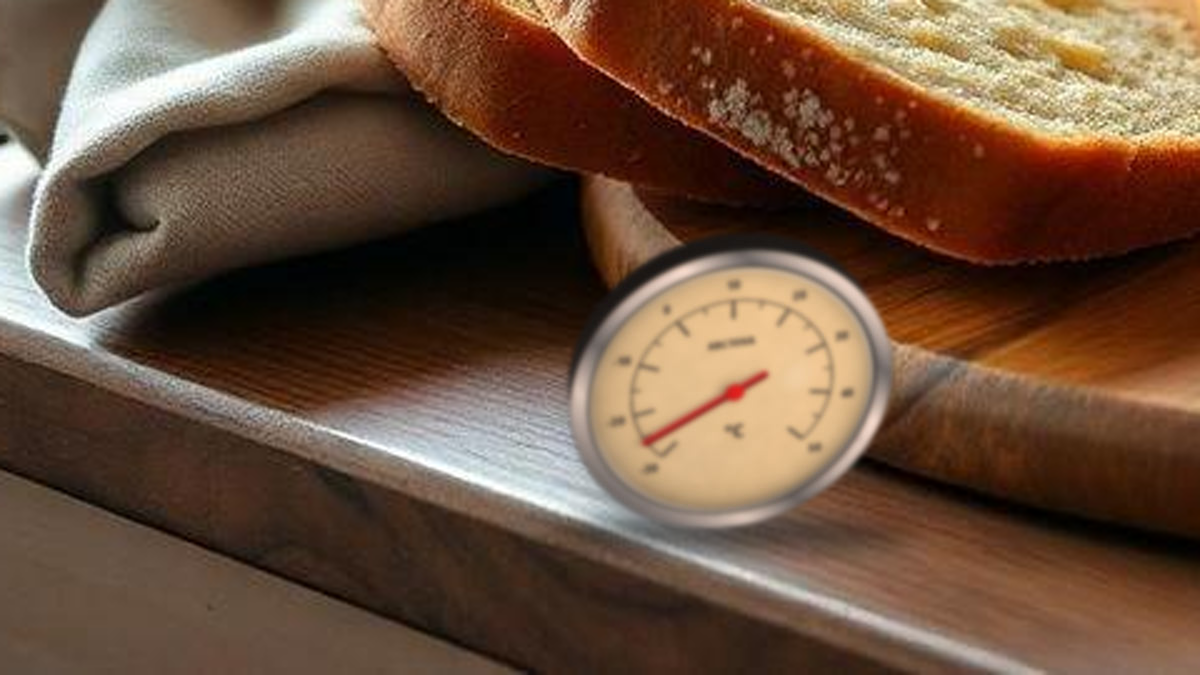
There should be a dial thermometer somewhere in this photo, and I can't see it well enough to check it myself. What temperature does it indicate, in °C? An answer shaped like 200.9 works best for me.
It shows -25
